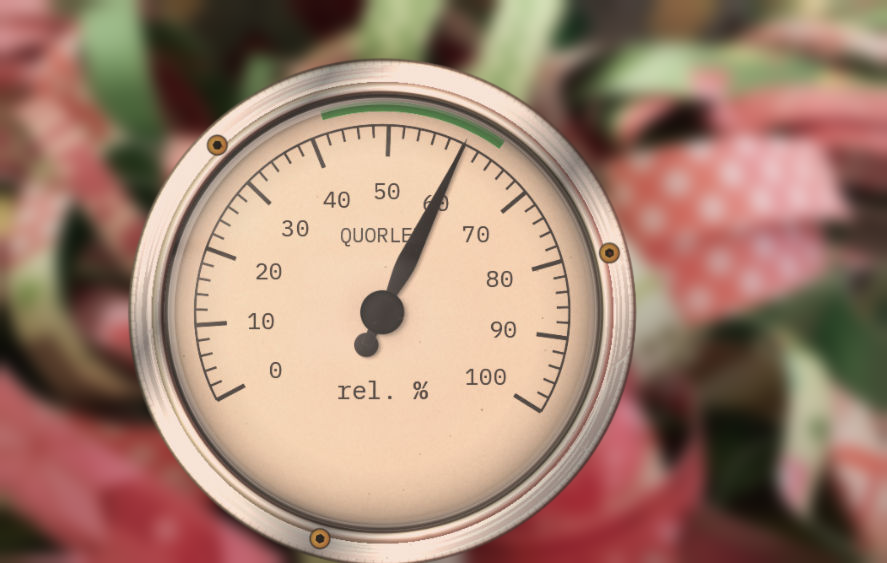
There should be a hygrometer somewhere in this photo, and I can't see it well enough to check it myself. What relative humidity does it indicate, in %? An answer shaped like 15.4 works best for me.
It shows 60
